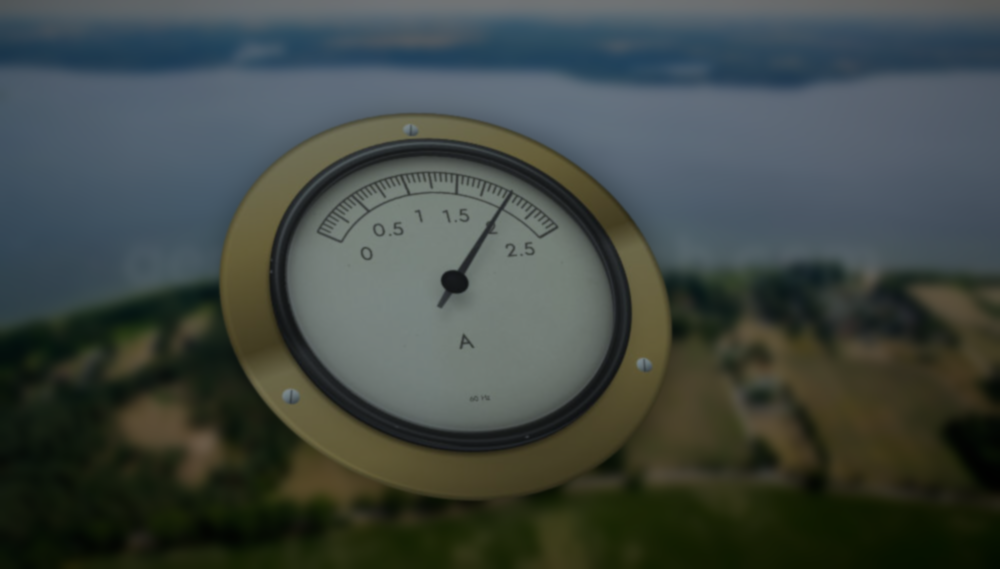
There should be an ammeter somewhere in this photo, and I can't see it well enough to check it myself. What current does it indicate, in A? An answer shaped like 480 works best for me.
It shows 2
